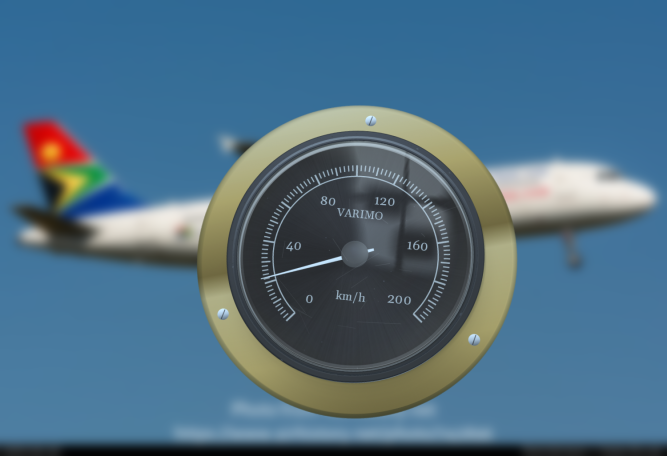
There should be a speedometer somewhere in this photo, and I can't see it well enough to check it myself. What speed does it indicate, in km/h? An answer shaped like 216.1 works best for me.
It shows 22
